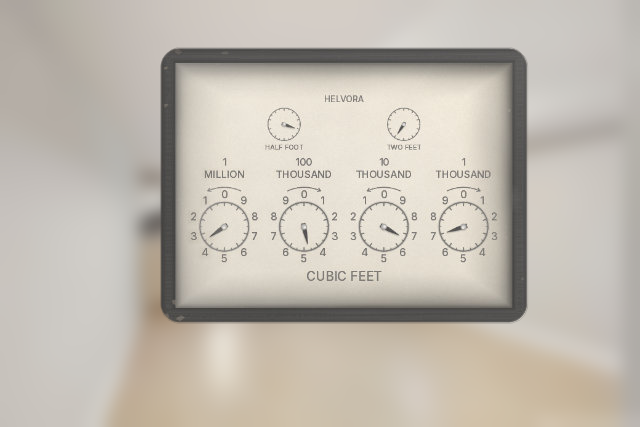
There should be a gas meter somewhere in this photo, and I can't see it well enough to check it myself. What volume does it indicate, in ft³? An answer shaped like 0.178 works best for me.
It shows 346700
